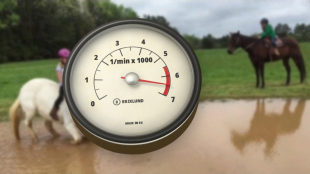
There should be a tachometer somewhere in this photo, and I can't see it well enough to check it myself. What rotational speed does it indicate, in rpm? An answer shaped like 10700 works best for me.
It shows 6500
